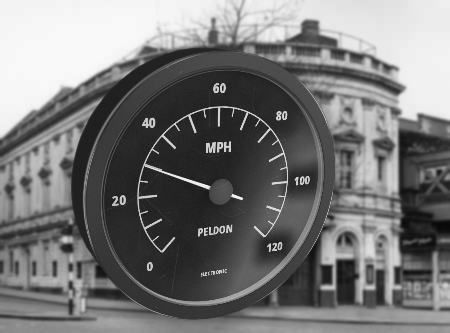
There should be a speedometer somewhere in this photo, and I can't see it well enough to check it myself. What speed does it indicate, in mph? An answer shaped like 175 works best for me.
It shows 30
